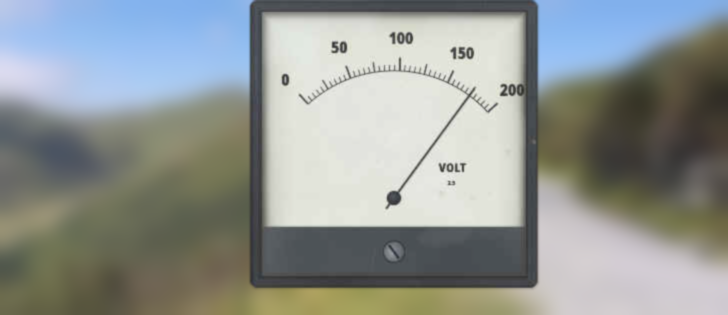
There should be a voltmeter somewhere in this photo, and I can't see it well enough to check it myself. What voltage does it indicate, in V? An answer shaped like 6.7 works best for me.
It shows 175
